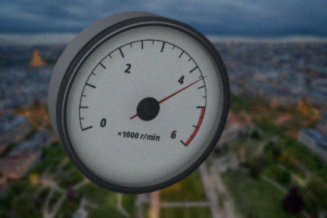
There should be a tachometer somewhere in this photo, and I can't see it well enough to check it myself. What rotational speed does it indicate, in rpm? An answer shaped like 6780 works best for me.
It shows 4250
